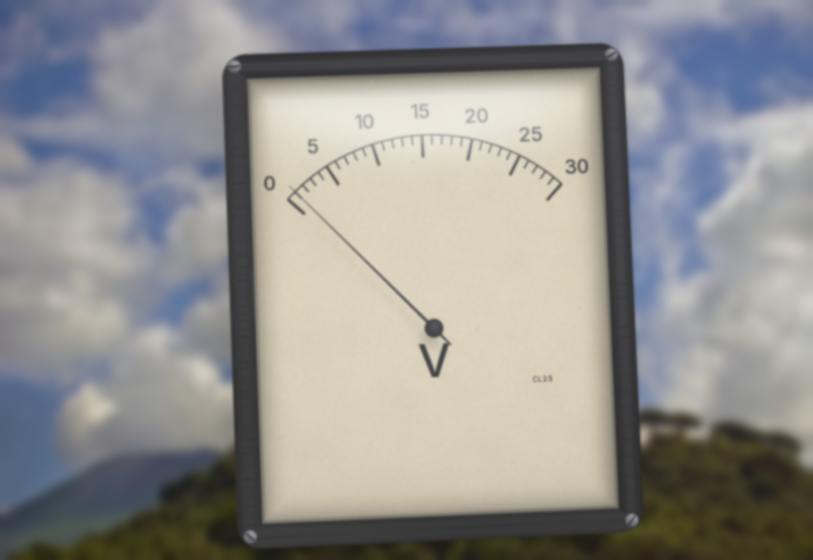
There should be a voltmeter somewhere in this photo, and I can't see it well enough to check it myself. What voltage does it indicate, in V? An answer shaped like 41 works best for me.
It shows 1
